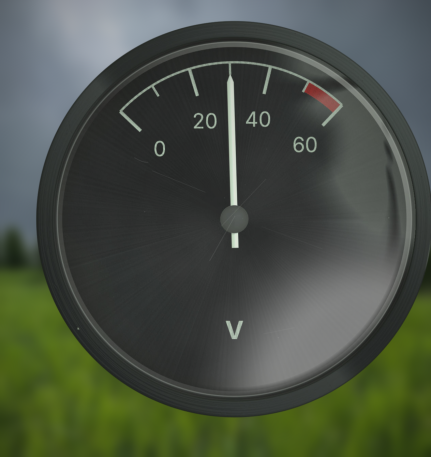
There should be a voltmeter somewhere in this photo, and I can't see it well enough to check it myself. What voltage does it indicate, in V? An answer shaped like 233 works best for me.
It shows 30
